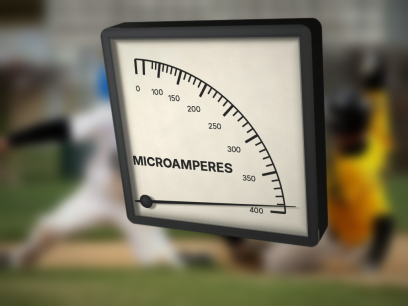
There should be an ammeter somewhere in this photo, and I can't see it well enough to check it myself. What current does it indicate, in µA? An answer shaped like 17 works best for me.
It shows 390
